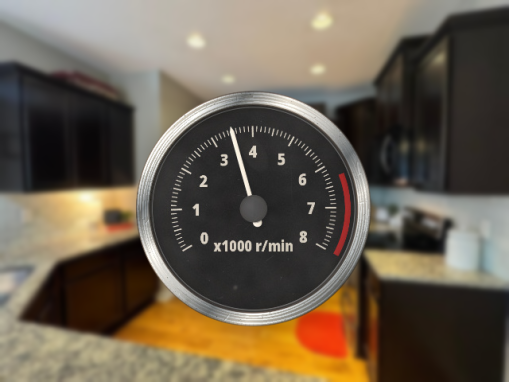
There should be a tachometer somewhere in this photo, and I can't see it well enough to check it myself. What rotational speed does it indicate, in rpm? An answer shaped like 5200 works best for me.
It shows 3500
